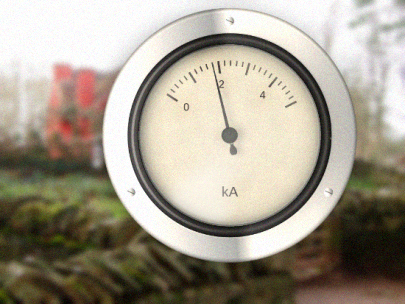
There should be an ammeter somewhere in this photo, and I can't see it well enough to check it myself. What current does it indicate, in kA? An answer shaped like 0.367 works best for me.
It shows 1.8
